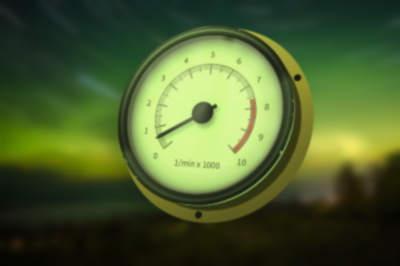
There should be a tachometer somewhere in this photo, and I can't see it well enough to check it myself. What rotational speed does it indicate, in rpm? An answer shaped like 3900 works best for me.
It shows 500
